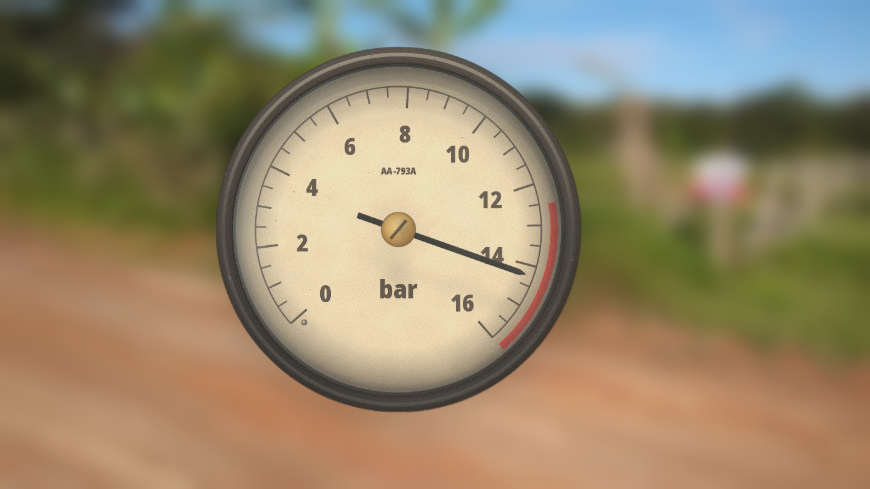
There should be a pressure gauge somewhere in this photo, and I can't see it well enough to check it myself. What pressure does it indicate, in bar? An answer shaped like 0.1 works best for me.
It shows 14.25
